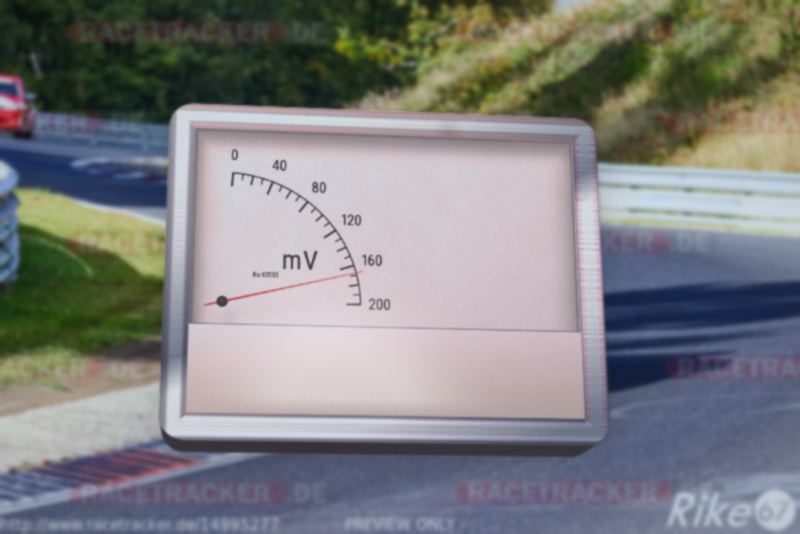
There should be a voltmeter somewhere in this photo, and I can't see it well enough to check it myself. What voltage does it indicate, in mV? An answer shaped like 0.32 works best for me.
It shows 170
